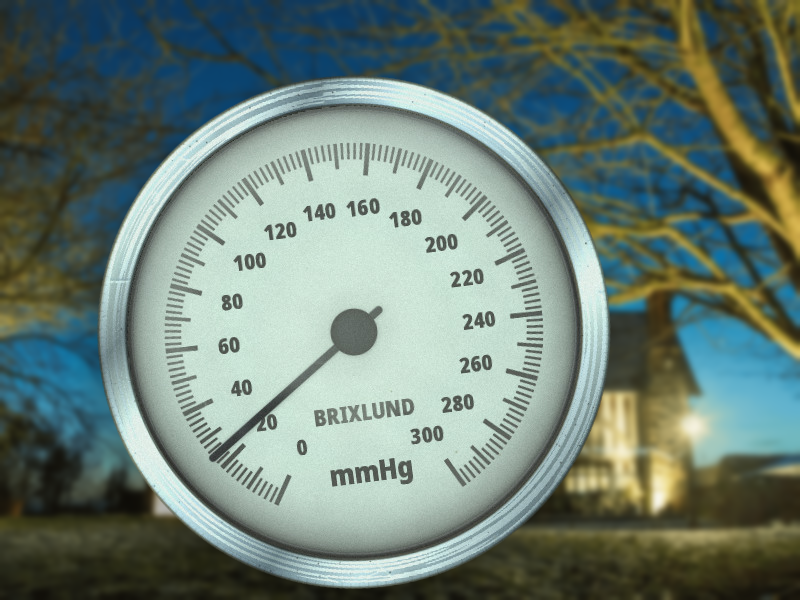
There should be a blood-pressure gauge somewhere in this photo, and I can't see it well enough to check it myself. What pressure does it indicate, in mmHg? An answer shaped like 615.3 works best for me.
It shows 24
